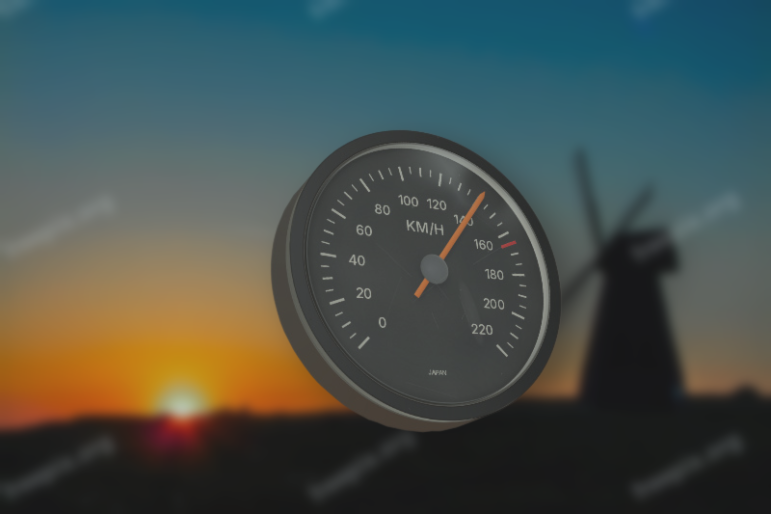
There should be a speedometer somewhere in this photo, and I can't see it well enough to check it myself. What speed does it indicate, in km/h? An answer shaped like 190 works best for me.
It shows 140
